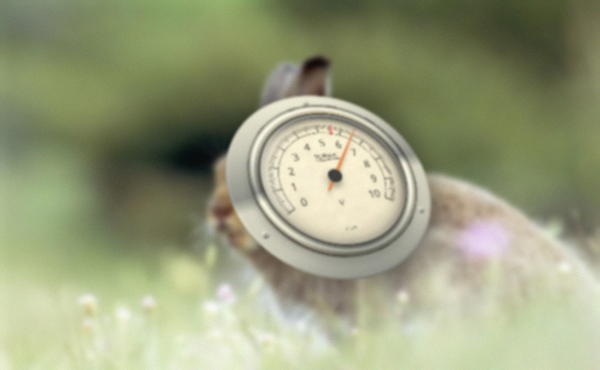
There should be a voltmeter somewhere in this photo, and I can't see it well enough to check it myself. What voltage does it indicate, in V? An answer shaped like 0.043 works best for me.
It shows 6.5
